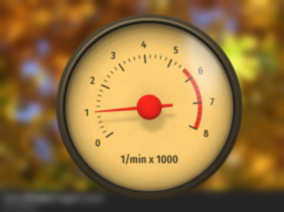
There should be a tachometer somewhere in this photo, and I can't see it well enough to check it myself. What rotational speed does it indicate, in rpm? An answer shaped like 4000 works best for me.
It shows 1000
